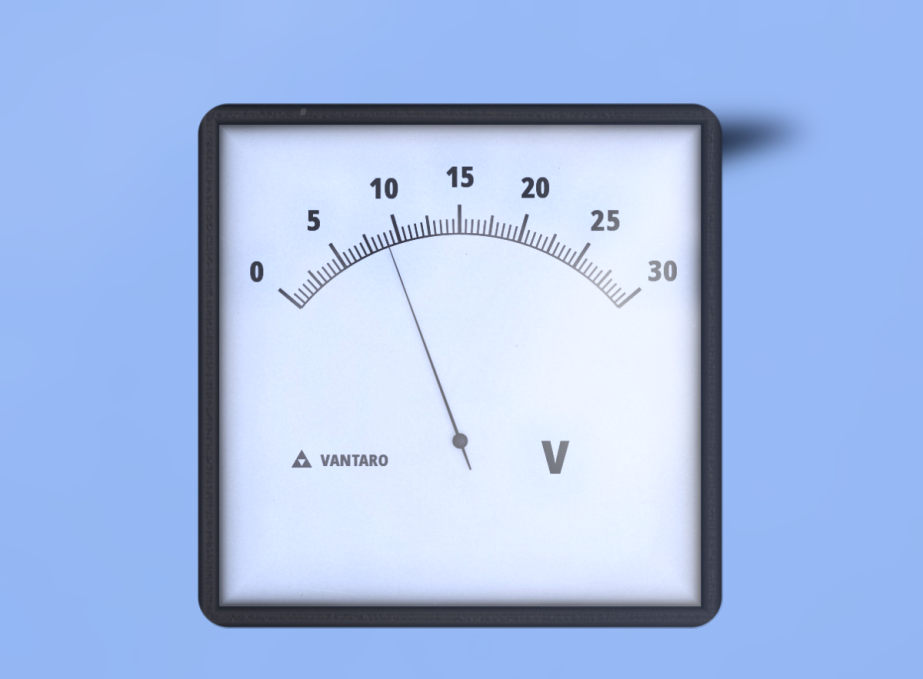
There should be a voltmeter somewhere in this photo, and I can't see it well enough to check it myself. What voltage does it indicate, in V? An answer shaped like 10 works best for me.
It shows 9
